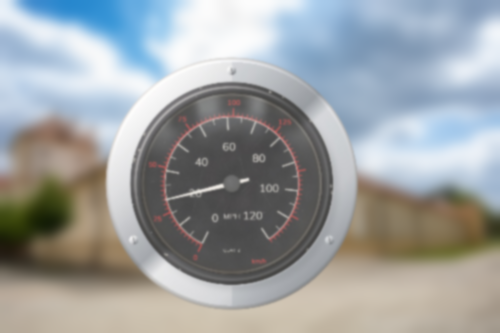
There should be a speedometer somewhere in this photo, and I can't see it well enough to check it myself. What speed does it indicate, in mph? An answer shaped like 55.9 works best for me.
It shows 20
